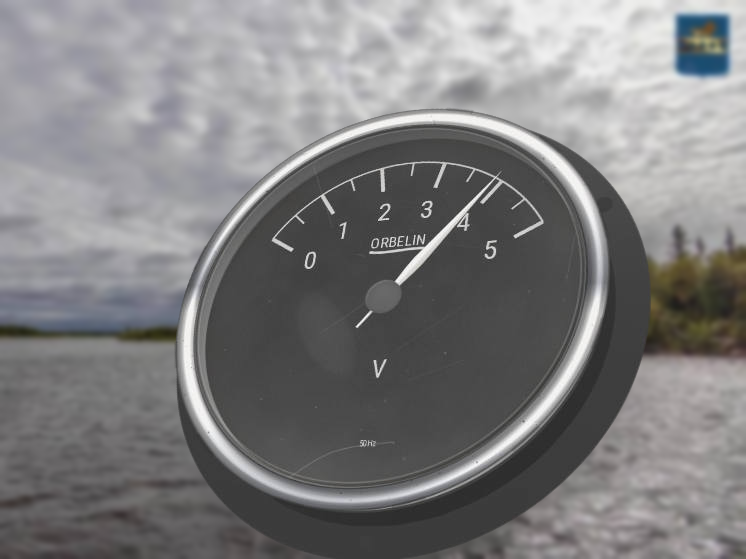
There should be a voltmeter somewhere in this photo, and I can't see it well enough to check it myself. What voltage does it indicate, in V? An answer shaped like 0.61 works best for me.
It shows 4
